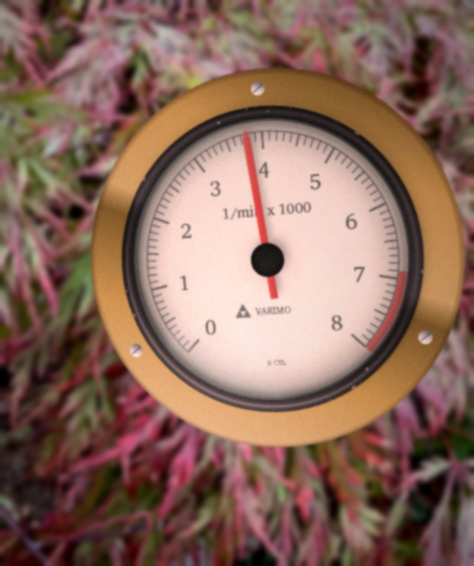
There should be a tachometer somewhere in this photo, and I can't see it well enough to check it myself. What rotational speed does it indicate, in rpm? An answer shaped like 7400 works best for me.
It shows 3800
